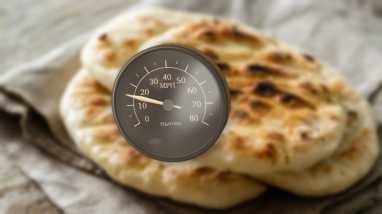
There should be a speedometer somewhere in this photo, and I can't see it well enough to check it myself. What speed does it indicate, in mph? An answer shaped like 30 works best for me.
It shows 15
